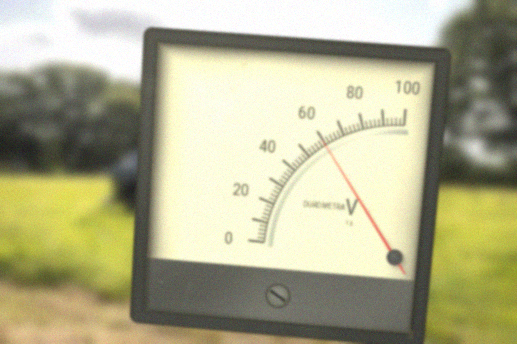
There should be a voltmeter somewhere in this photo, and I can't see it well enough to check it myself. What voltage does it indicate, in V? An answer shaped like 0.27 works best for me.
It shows 60
